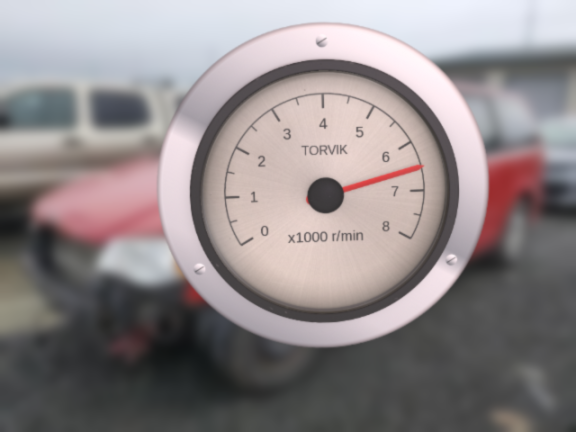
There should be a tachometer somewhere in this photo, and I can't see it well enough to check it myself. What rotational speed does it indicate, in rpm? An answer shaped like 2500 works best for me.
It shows 6500
